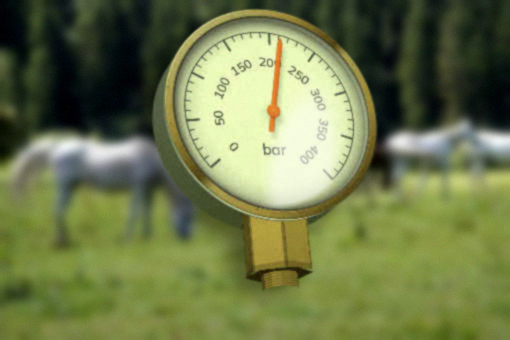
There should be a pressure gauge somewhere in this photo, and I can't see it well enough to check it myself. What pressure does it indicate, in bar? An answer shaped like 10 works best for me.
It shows 210
